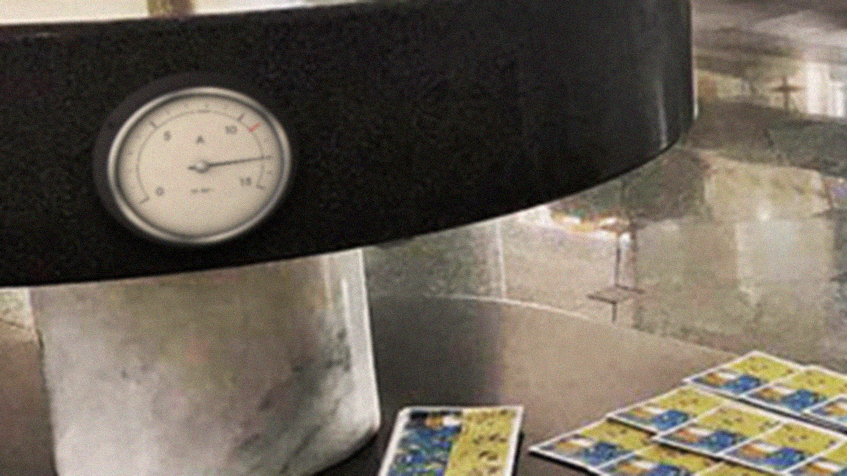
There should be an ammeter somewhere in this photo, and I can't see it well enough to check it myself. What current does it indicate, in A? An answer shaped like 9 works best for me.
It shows 13
